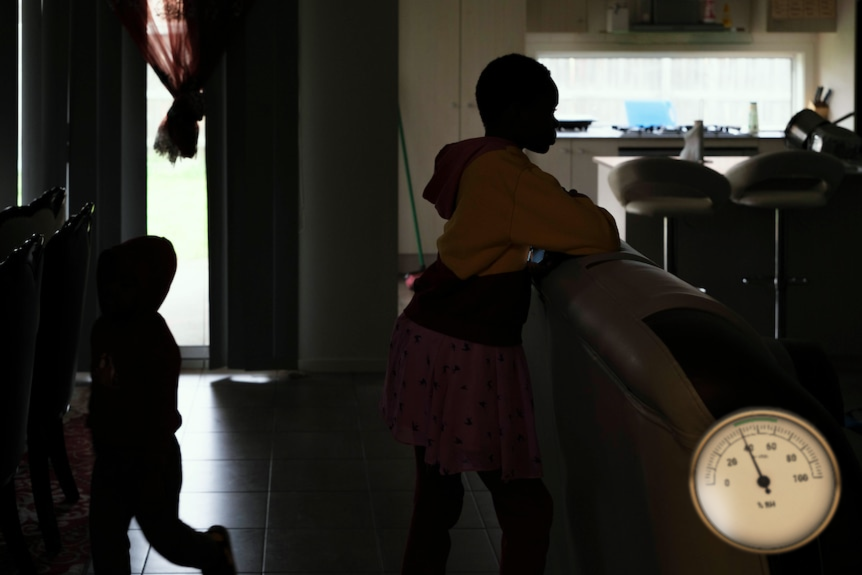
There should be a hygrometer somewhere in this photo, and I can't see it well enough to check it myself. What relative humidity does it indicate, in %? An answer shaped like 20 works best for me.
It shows 40
